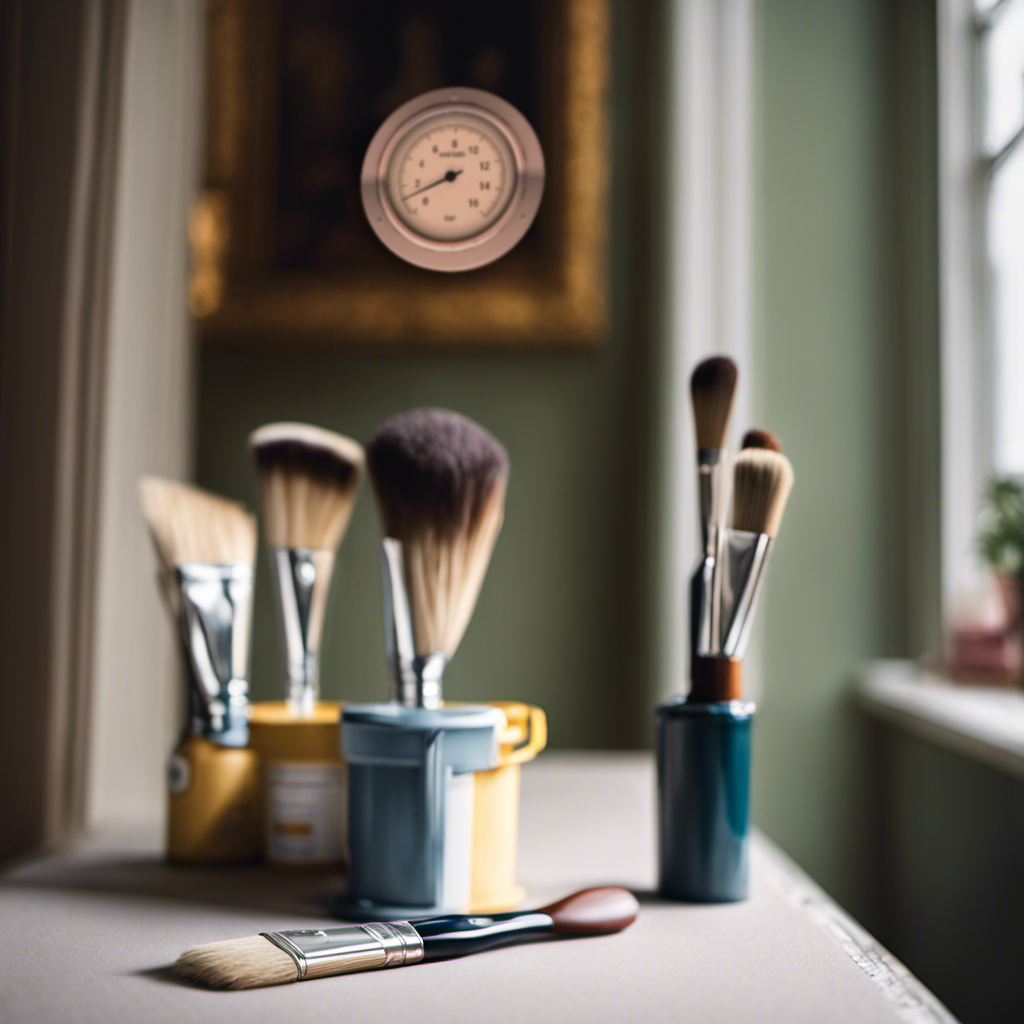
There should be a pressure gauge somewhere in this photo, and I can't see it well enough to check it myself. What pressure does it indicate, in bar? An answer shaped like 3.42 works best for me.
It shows 1
